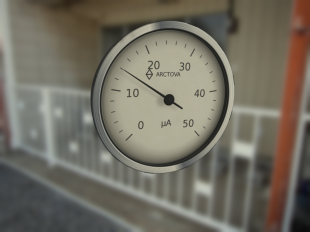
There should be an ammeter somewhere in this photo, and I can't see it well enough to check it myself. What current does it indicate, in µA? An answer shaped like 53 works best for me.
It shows 14
